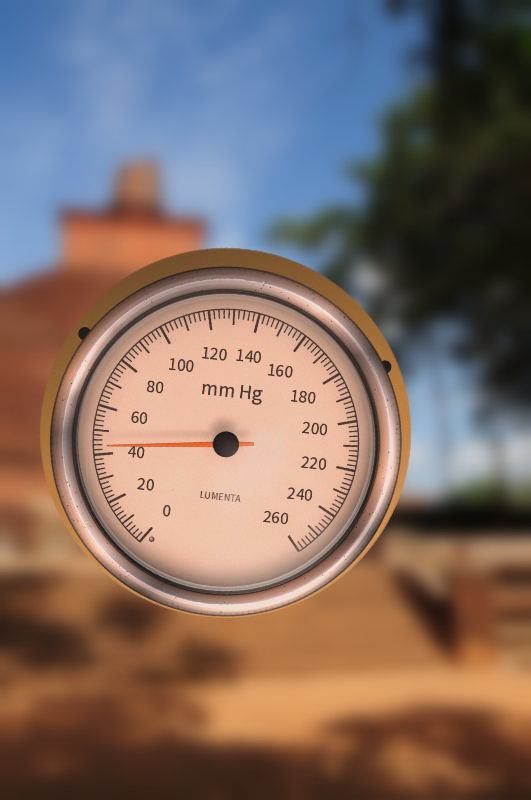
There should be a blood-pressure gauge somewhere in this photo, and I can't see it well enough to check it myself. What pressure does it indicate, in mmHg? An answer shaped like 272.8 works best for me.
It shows 44
